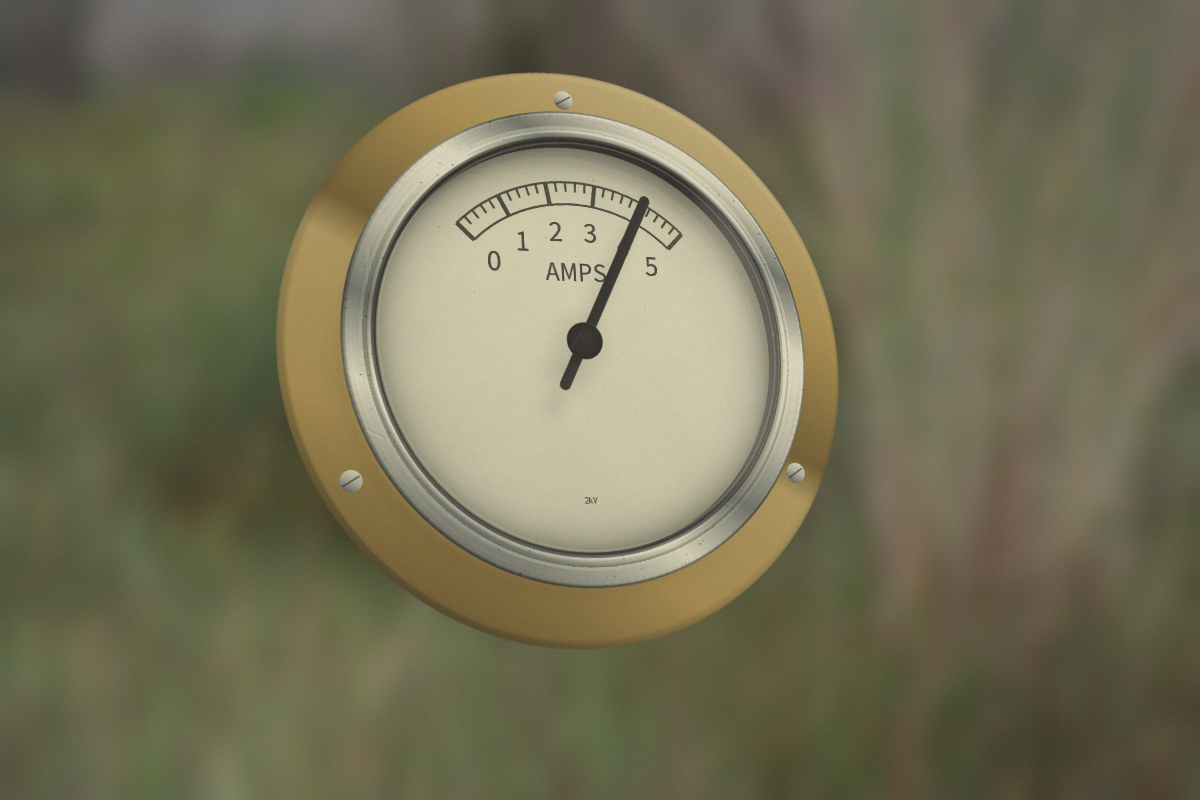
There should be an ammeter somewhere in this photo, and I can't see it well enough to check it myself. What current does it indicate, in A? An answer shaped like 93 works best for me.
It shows 4
